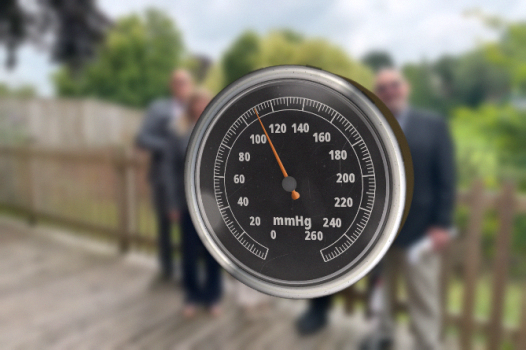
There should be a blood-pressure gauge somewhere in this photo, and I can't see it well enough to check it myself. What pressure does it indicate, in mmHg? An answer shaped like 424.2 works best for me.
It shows 110
